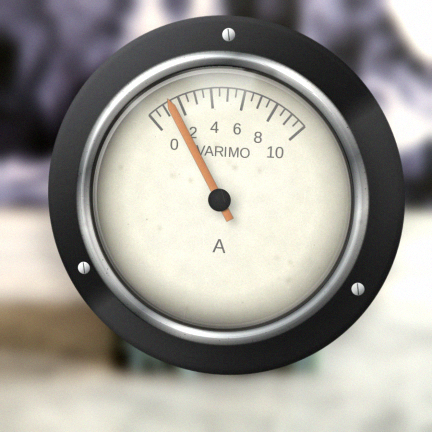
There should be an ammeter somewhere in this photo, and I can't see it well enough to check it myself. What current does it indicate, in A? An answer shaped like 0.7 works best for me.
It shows 1.5
